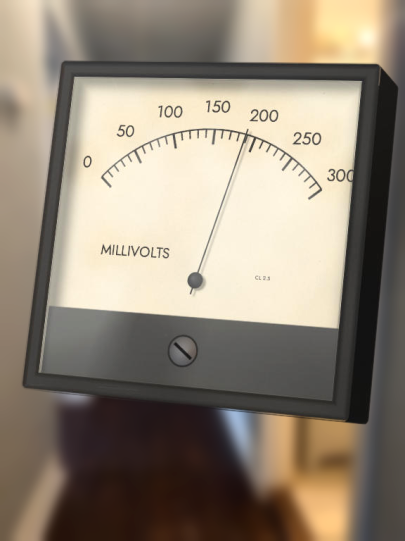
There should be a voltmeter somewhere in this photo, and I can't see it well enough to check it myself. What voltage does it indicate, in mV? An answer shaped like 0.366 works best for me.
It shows 190
